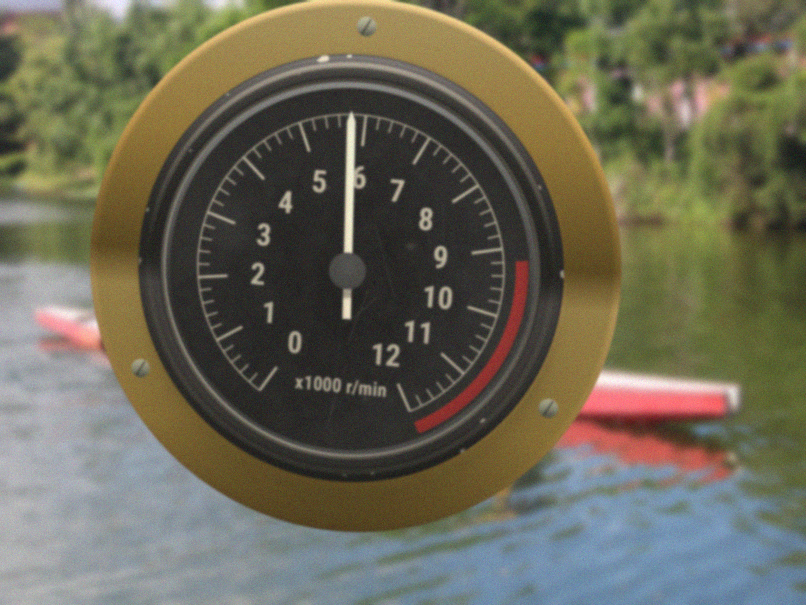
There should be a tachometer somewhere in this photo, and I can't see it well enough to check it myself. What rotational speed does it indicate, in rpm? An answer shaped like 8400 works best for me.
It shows 5800
